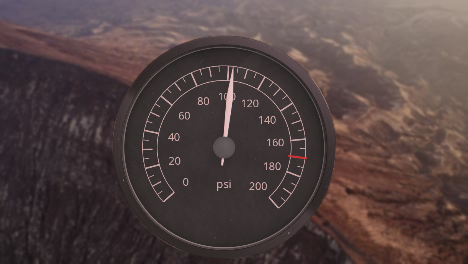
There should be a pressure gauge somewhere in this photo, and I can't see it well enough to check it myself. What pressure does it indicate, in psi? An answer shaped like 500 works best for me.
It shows 102.5
